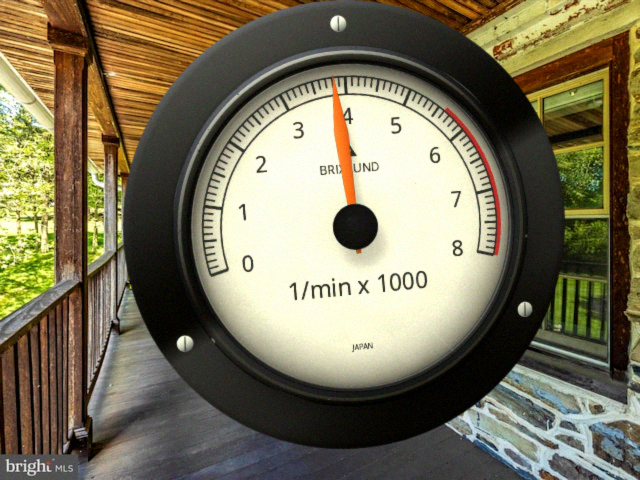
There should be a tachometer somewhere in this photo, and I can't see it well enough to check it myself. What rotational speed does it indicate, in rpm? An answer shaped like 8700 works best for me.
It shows 3800
